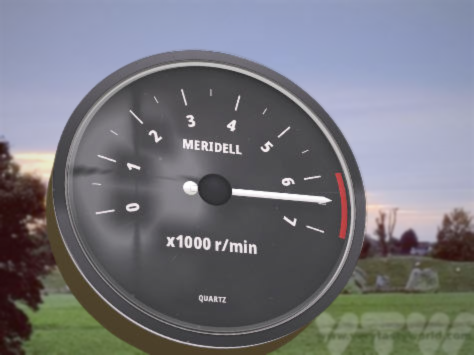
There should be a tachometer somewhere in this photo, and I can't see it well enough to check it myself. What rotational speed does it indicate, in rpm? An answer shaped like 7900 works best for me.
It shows 6500
